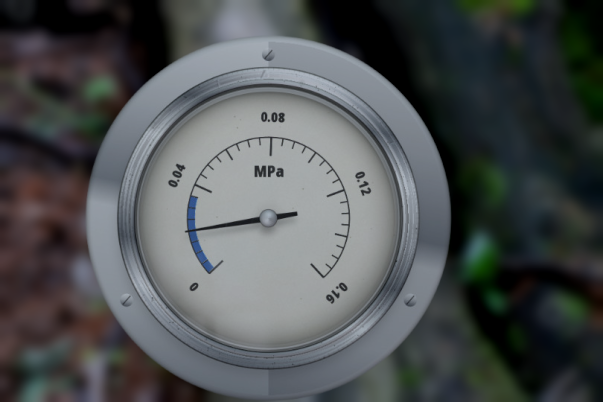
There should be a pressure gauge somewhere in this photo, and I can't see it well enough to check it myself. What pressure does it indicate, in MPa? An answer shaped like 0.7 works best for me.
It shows 0.02
